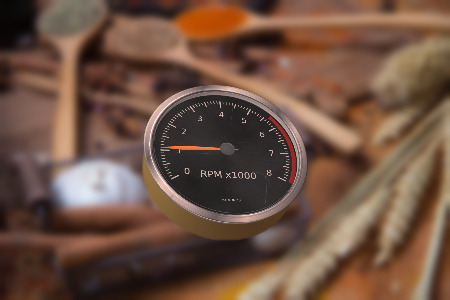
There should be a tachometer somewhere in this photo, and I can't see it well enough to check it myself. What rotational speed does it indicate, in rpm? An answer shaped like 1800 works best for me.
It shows 1000
